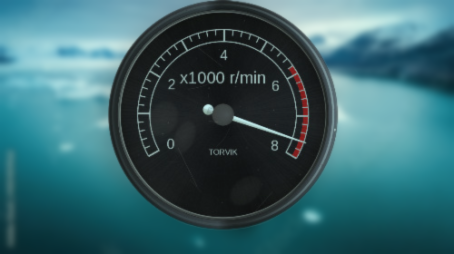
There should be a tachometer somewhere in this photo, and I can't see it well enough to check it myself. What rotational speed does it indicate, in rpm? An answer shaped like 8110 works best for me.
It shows 7600
